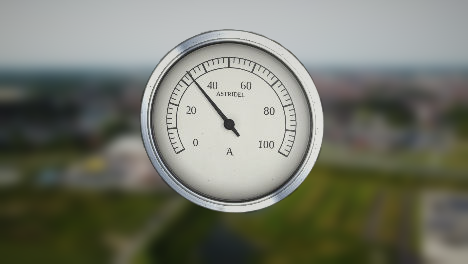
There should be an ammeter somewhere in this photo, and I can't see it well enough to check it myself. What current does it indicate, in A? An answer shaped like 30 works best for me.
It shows 34
